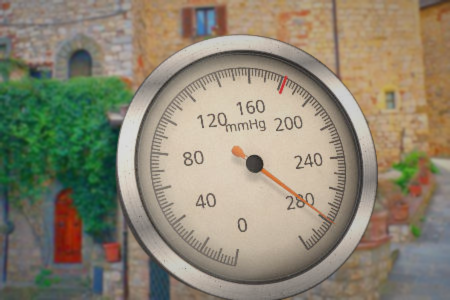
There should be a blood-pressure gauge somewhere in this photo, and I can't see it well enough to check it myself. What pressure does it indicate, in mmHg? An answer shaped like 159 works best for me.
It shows 280
